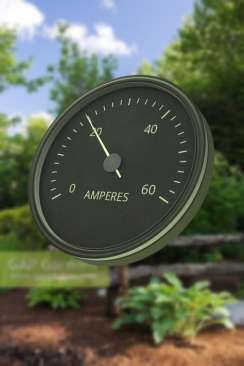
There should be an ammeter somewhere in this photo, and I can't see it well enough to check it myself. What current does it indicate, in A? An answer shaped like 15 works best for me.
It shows 20
